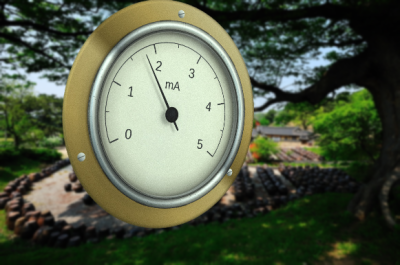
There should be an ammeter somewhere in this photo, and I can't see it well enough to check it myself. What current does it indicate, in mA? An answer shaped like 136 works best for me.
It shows 1.75
